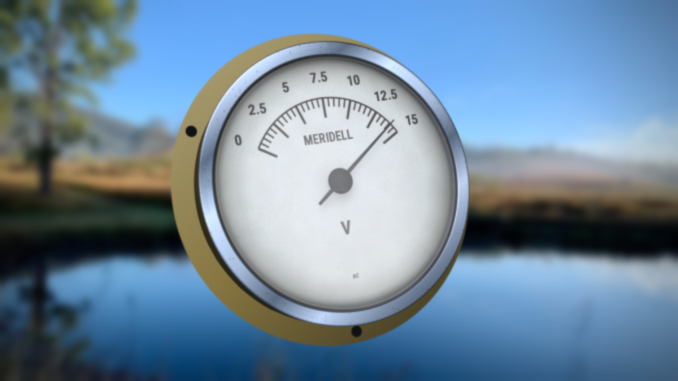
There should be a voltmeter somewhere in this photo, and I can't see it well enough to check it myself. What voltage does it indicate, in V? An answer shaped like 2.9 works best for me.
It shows 14
